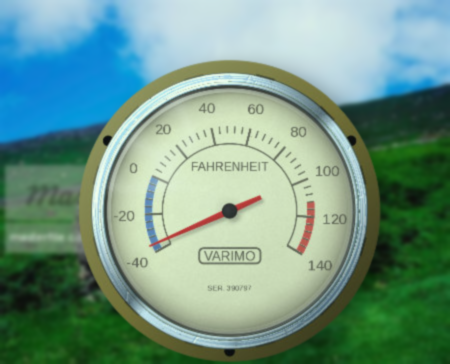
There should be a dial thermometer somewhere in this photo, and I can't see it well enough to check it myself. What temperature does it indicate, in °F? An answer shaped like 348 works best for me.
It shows -36
